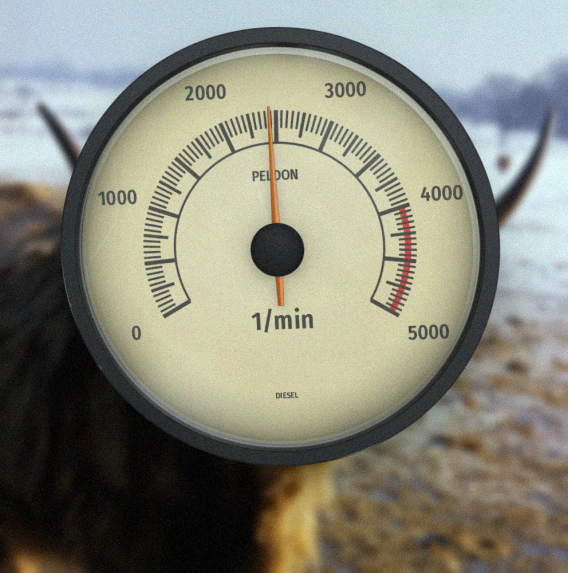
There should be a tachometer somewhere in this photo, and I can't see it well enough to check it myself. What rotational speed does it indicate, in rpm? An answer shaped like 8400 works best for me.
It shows 2450
